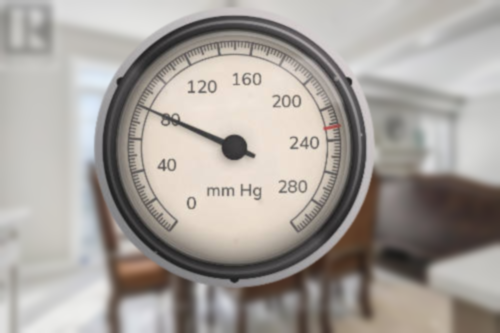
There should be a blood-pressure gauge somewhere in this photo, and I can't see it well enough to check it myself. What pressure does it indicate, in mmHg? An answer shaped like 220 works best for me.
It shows 80
